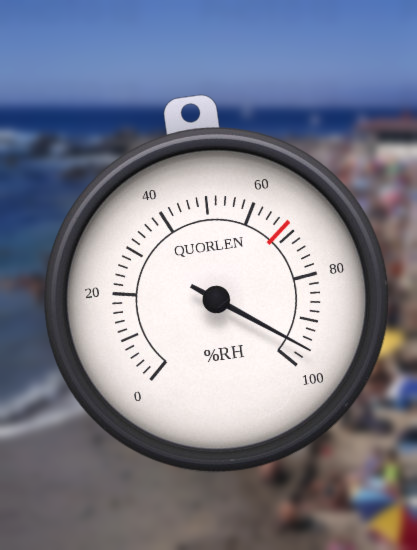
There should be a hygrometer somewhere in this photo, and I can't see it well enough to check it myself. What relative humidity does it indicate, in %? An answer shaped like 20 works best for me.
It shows 96
